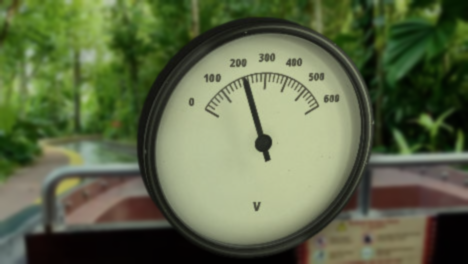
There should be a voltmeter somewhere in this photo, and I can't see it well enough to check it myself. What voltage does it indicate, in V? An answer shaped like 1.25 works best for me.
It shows 200
